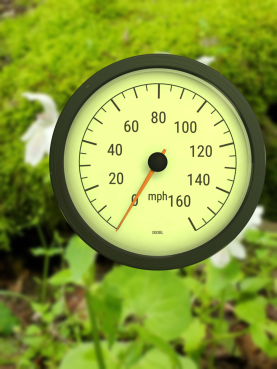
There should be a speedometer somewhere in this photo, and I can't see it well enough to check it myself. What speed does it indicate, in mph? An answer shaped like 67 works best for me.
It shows 0
